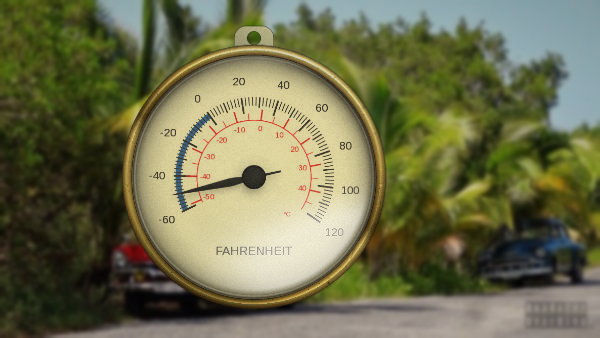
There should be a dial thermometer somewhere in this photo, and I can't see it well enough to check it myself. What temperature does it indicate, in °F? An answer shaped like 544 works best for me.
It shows -50
